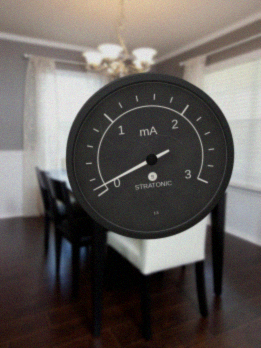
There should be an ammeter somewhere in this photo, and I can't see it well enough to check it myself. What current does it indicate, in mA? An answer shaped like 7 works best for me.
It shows 0.1
